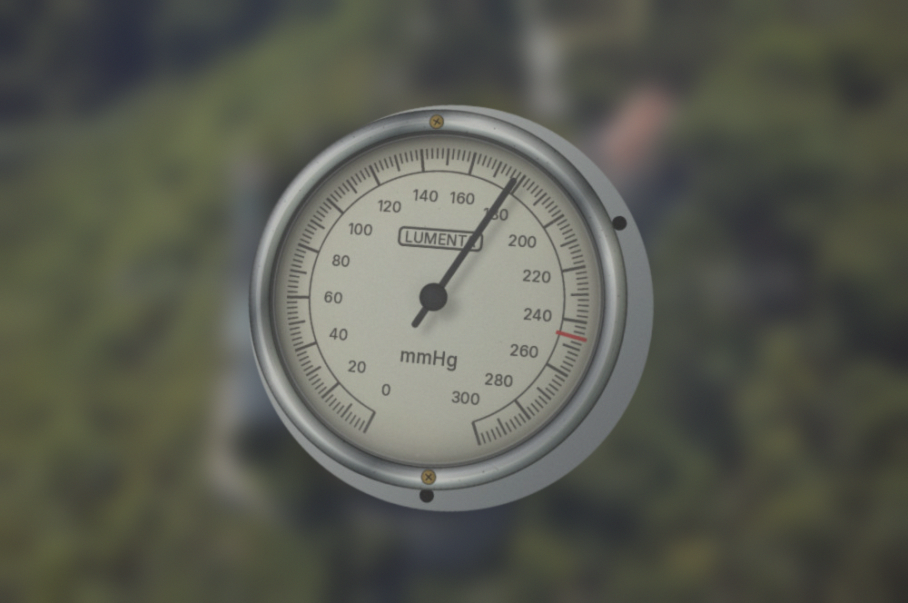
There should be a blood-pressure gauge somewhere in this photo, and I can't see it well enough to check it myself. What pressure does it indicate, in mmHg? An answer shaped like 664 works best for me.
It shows 178
